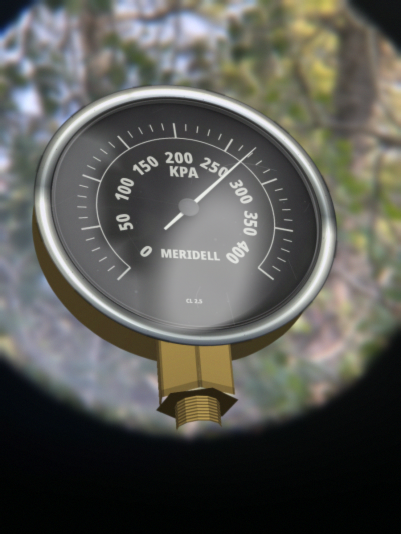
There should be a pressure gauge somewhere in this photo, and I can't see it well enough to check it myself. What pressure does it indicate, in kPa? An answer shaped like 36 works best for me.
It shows 270
